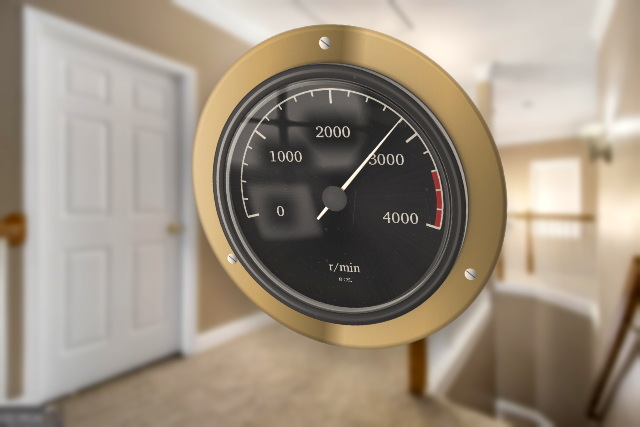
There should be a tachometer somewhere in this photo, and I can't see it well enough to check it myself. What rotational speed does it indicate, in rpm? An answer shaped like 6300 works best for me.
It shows 2800
